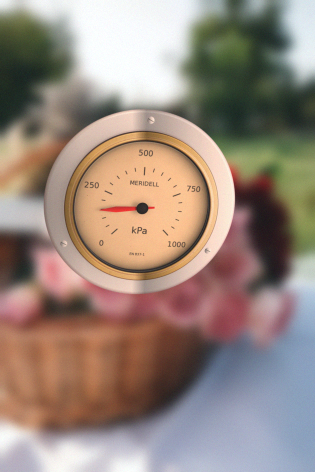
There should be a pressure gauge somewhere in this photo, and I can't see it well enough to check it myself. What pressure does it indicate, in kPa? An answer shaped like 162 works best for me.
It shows 150
